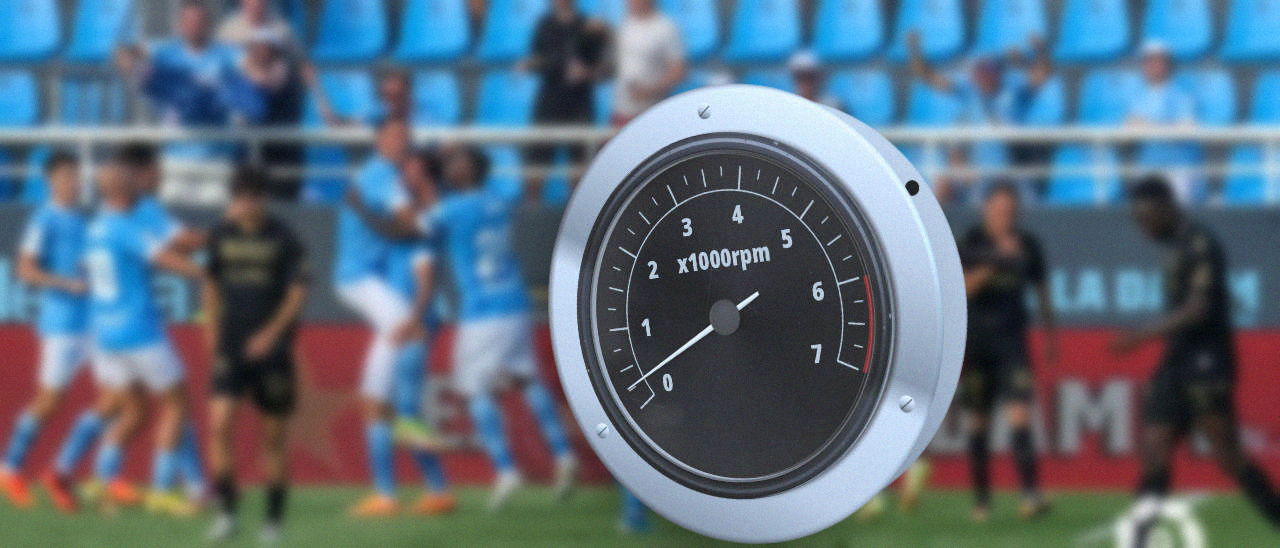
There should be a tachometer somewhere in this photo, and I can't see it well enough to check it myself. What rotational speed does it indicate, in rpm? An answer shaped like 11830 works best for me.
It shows 250
